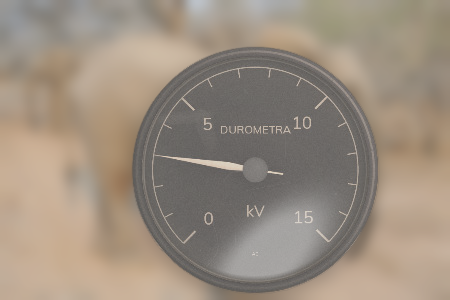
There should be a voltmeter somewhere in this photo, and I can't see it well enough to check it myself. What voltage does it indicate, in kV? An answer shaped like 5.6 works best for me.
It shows 3
